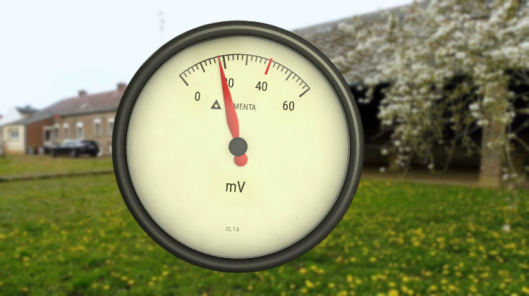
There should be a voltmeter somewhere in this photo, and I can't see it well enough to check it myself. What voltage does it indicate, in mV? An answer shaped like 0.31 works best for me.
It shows 18
